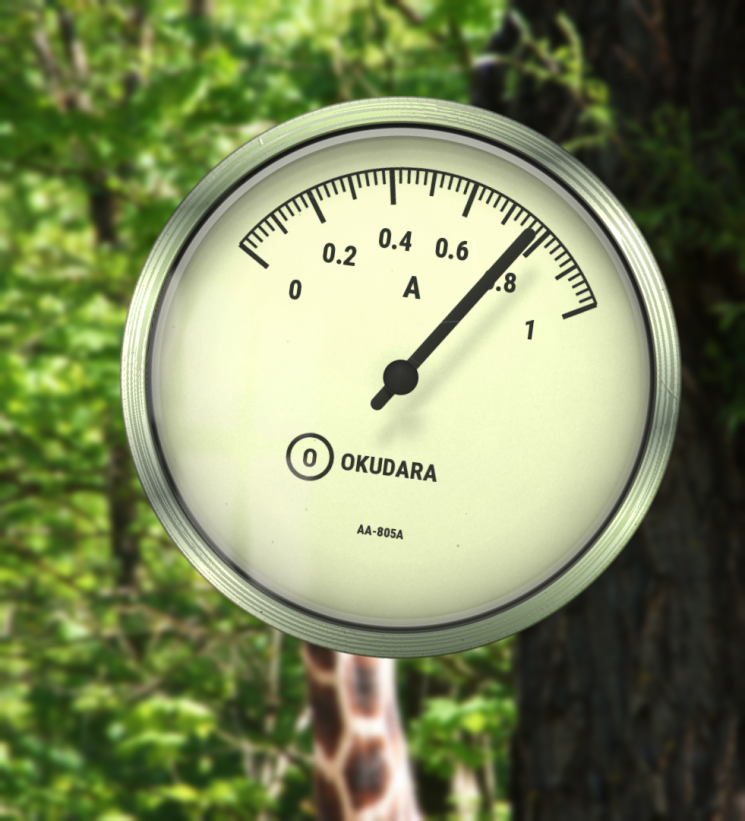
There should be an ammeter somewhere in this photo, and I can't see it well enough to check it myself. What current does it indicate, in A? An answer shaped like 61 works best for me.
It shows 0.77
